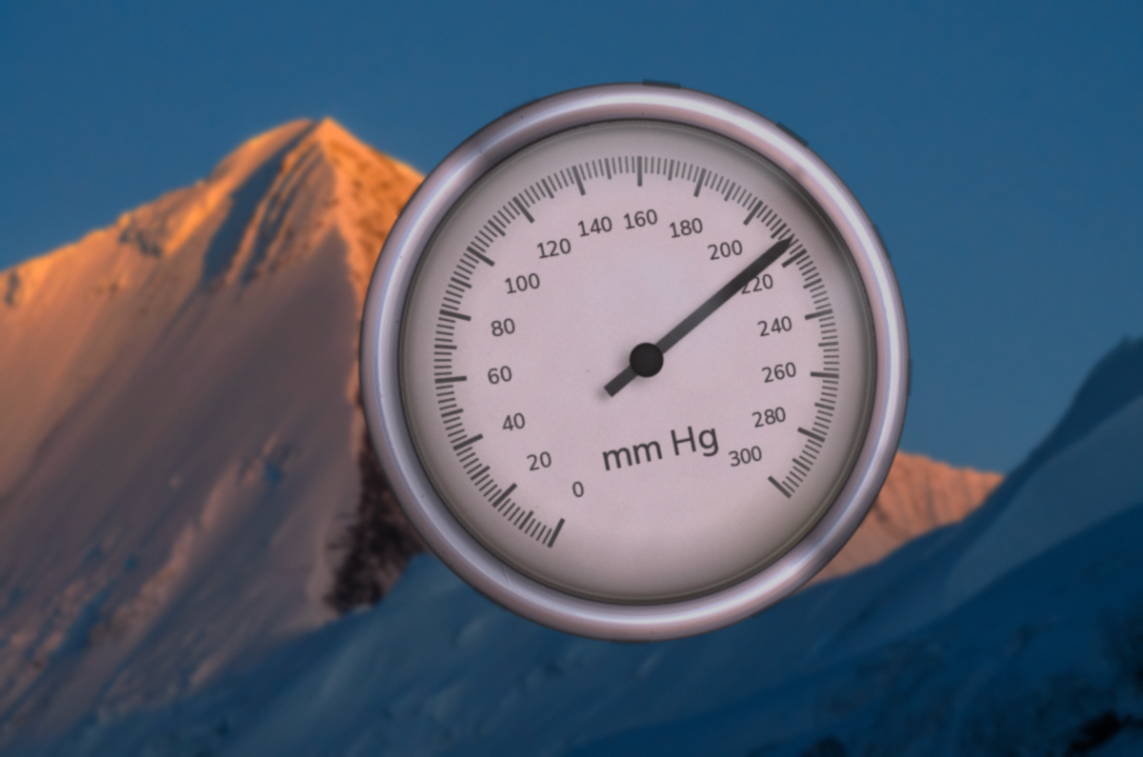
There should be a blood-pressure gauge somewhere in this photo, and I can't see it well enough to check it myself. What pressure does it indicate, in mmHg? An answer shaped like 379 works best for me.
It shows 214
